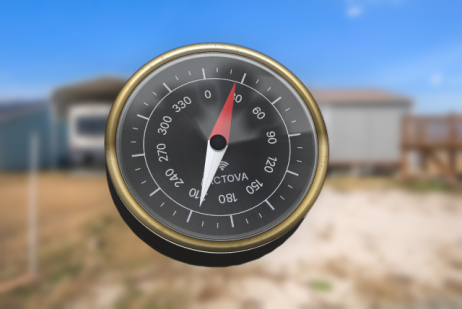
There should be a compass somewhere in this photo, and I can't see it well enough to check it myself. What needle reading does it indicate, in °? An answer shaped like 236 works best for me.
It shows 25
